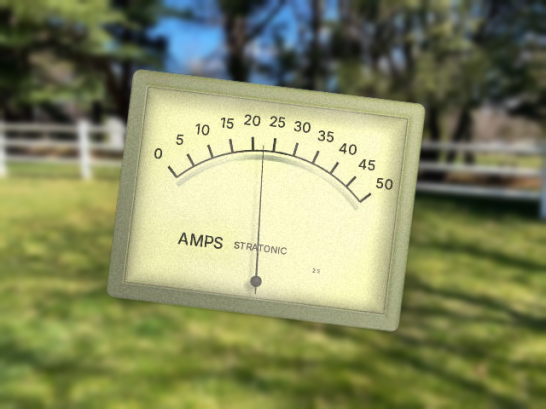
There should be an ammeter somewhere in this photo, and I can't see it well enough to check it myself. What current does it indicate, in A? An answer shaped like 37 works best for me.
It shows 22.5
